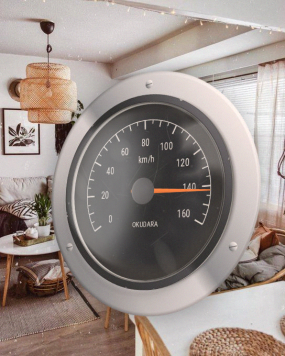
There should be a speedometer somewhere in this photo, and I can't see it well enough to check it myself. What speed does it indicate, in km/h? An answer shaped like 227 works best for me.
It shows 142.5
